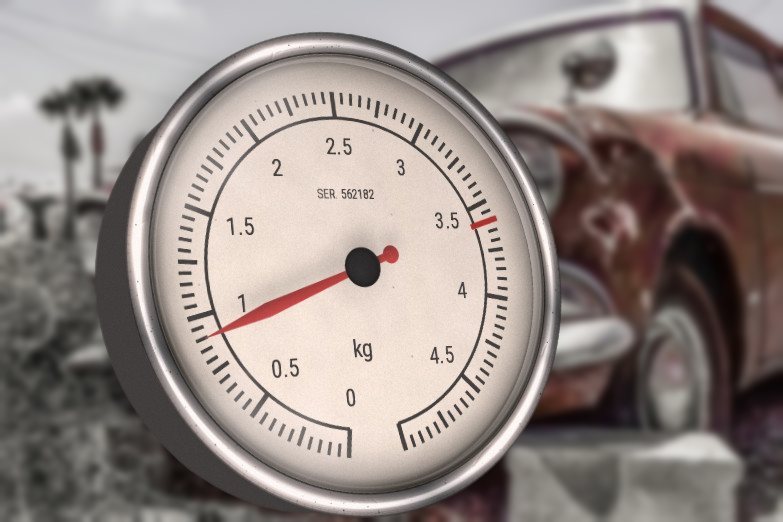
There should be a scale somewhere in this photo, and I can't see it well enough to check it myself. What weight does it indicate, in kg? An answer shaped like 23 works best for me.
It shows 0.9
